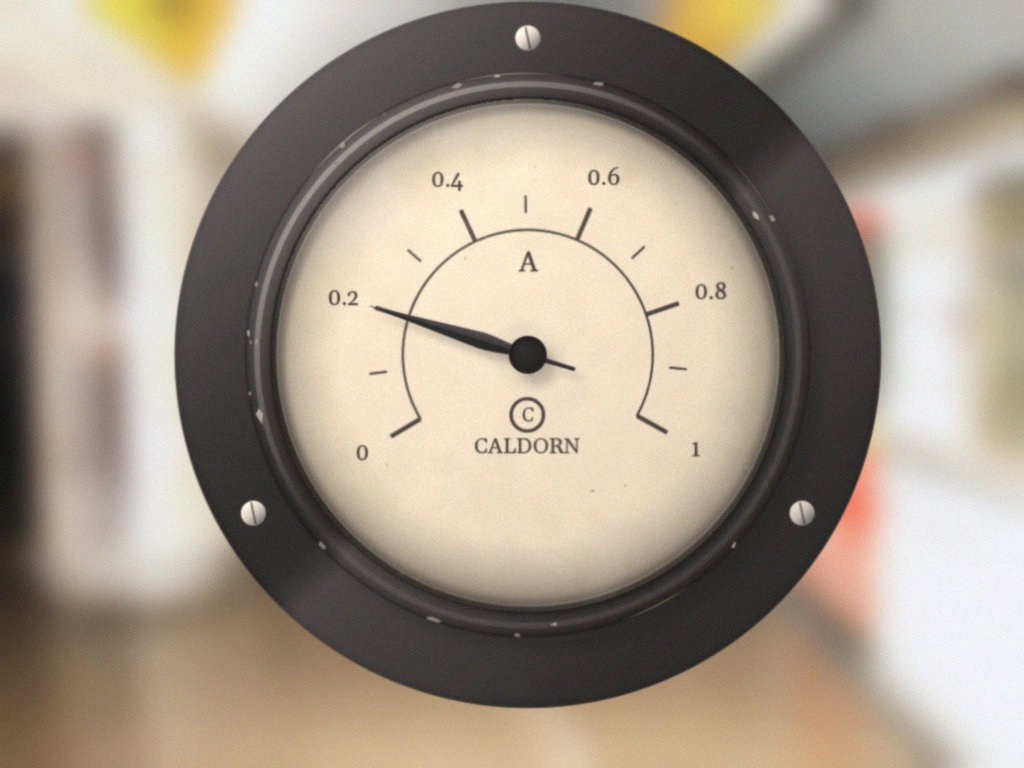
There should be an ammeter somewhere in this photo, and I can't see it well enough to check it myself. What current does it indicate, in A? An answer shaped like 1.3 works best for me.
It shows 0.2
